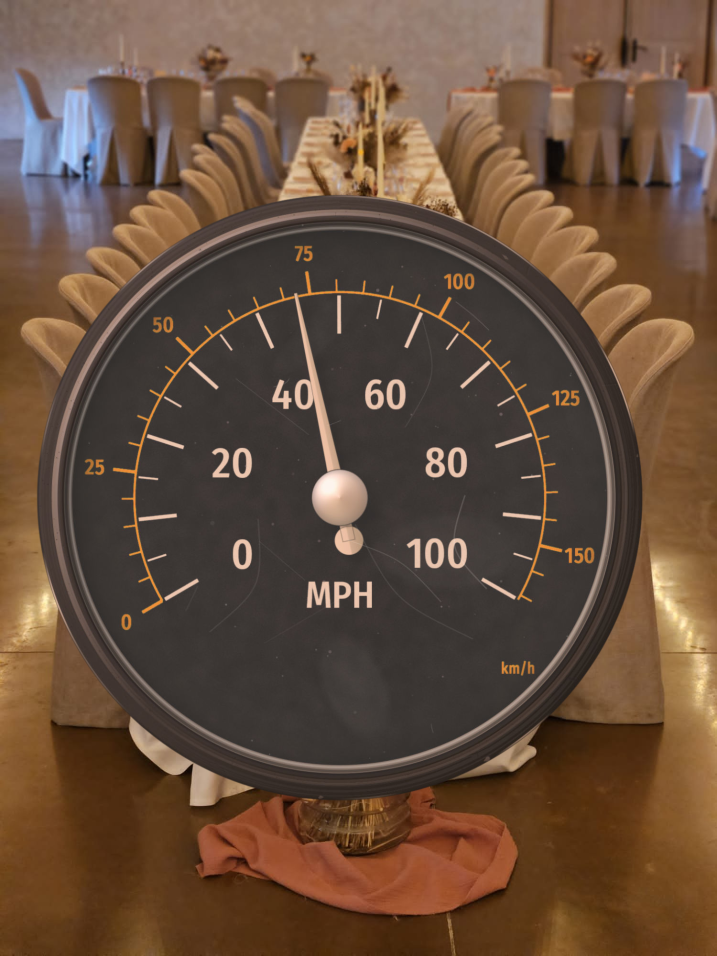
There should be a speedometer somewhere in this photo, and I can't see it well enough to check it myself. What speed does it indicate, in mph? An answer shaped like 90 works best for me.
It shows 45
